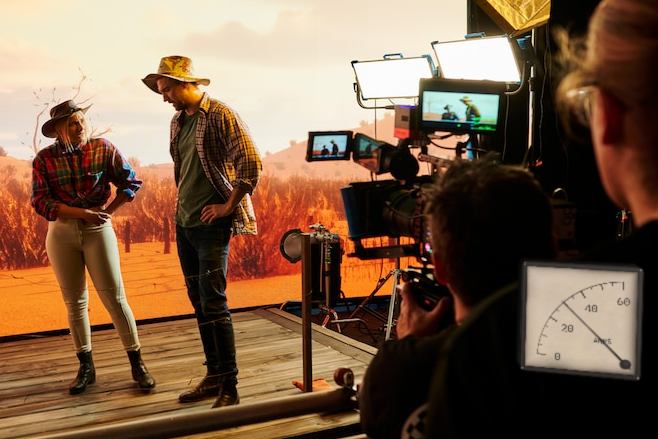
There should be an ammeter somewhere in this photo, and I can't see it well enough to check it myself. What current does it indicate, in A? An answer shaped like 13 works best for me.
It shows 30
